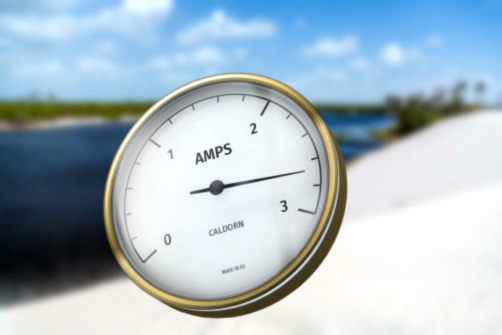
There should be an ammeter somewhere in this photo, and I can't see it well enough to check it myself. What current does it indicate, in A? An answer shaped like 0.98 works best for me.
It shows 2.7
